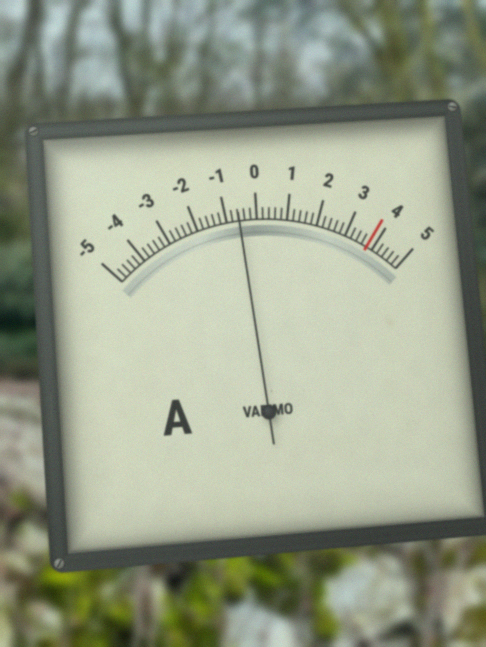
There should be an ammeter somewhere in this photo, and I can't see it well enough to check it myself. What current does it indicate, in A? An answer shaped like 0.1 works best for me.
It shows -0.6
